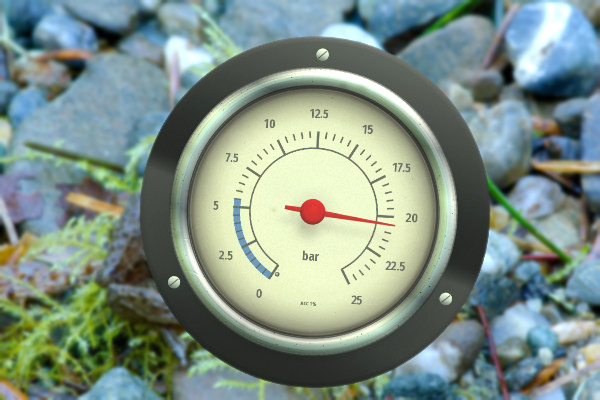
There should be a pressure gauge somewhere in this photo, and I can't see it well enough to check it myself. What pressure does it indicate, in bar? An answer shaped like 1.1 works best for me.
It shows 20.5
